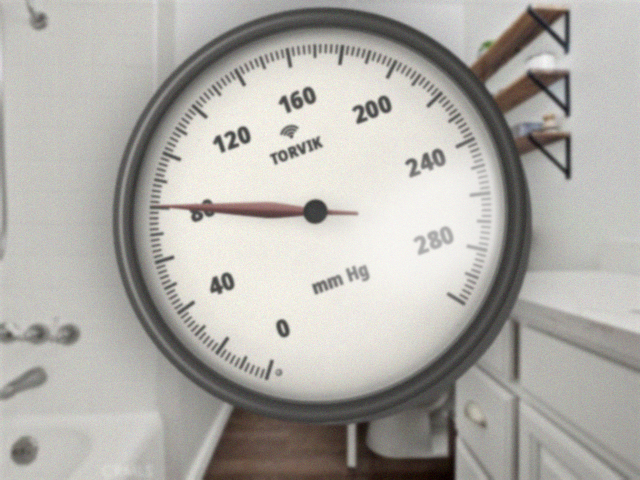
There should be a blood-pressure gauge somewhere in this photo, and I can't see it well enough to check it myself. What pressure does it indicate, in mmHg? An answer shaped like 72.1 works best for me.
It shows 80
